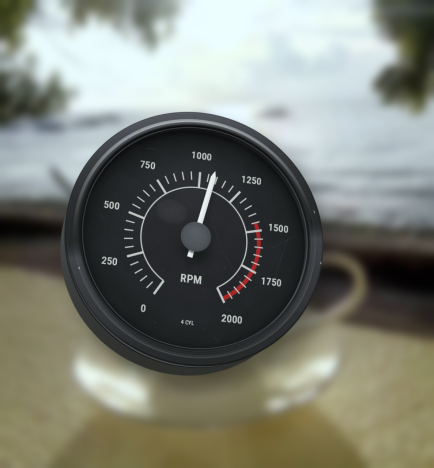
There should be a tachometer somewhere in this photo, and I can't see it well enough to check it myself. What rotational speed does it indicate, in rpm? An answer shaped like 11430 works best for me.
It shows 1075
